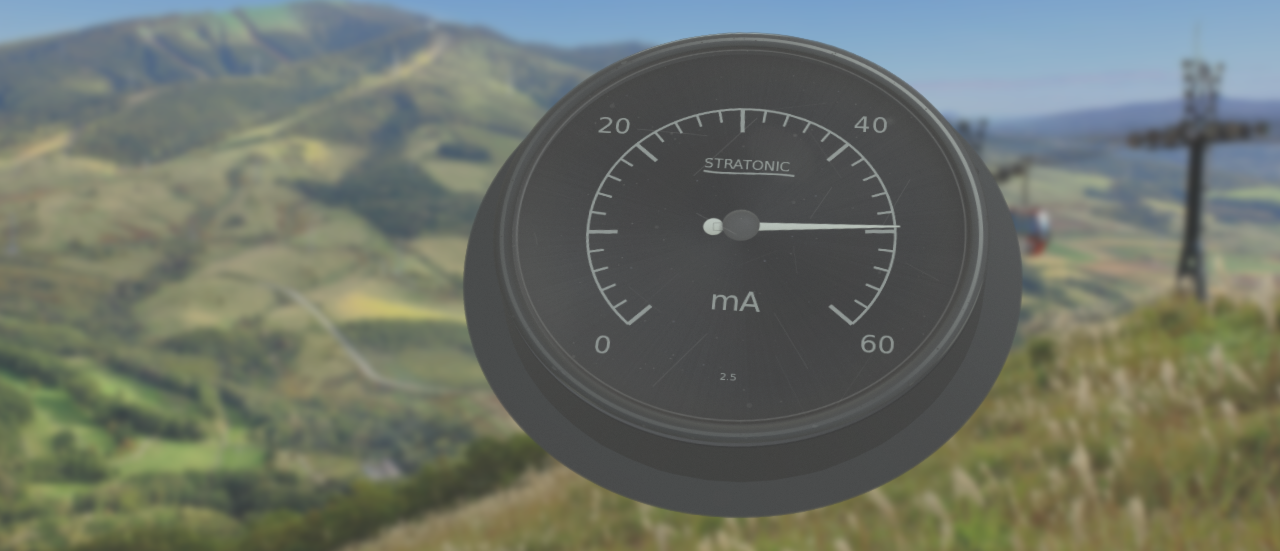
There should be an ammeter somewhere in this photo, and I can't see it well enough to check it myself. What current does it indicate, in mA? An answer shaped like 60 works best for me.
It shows 50
